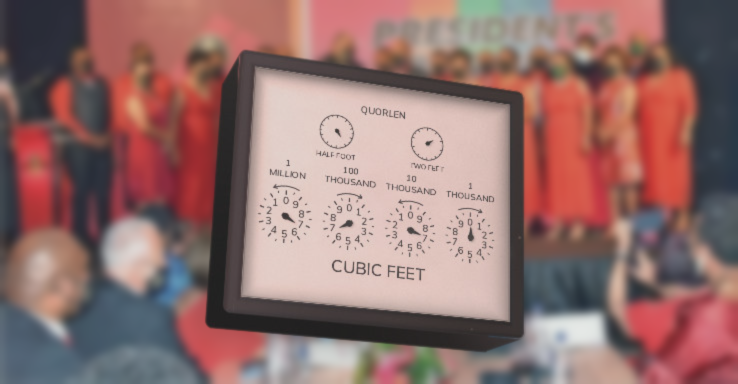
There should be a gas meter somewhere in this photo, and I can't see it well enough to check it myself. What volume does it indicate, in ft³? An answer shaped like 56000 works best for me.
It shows 667000
